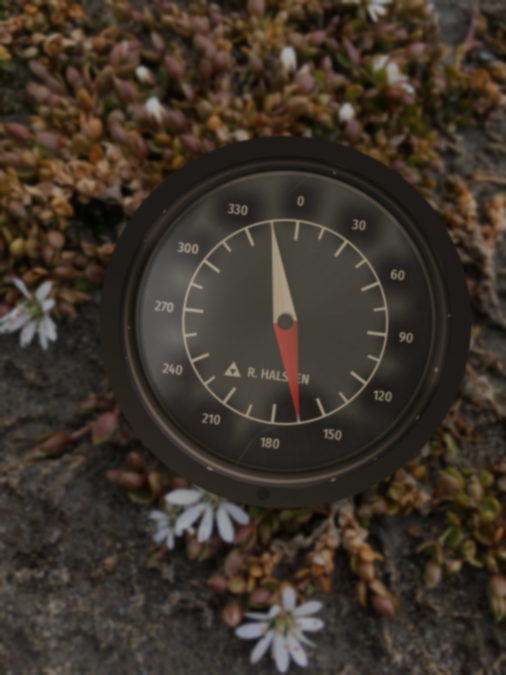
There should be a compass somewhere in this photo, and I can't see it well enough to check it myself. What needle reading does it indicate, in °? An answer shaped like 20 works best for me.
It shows 165
